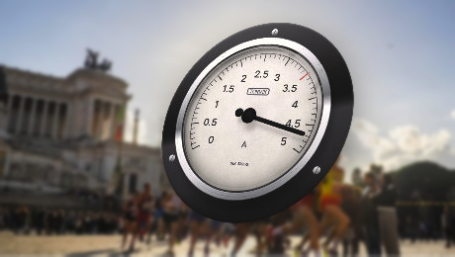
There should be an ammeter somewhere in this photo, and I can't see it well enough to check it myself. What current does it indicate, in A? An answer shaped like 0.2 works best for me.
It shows 4.7
